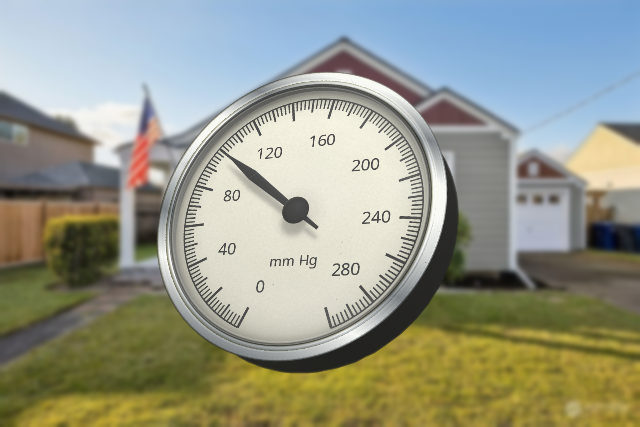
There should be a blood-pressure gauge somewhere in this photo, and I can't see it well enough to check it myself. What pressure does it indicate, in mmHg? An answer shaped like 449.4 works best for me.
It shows 100
